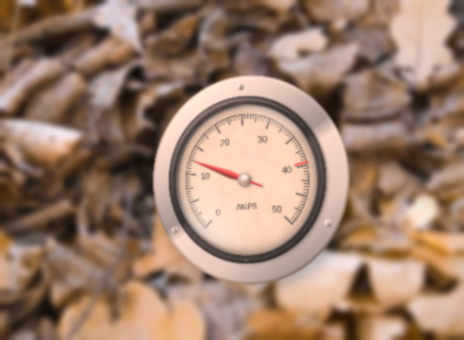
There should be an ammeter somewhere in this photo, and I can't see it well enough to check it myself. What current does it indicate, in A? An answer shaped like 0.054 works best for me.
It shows 12.5
